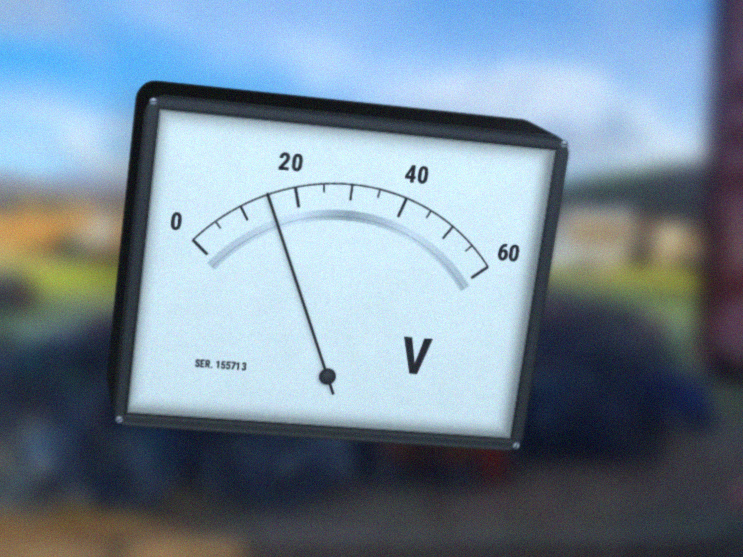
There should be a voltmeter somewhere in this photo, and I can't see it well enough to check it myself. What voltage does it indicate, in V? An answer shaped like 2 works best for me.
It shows 15
